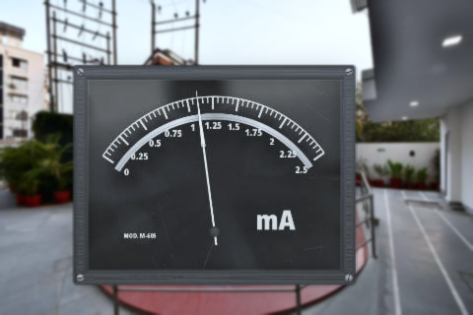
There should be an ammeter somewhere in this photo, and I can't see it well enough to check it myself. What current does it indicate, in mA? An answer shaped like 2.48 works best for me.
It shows 1.1
